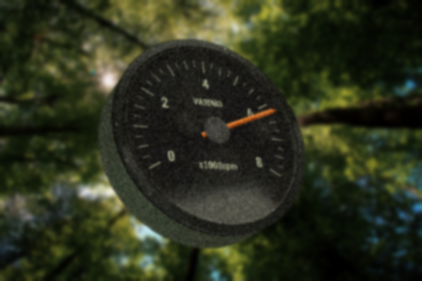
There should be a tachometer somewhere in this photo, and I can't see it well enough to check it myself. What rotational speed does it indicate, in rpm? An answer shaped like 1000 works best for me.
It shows 6250
